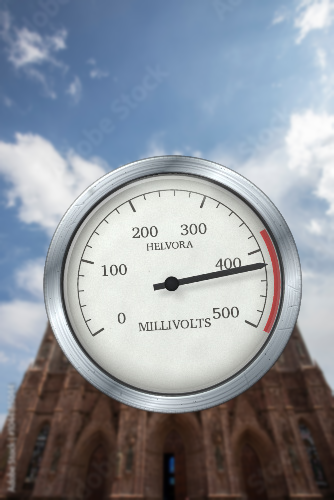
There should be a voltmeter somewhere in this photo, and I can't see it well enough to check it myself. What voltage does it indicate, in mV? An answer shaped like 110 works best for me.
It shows 420
